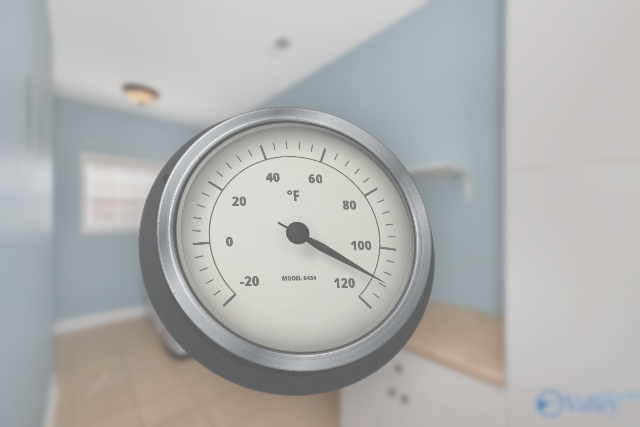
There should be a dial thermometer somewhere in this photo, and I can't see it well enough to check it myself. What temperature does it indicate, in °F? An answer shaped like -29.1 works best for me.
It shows 112
